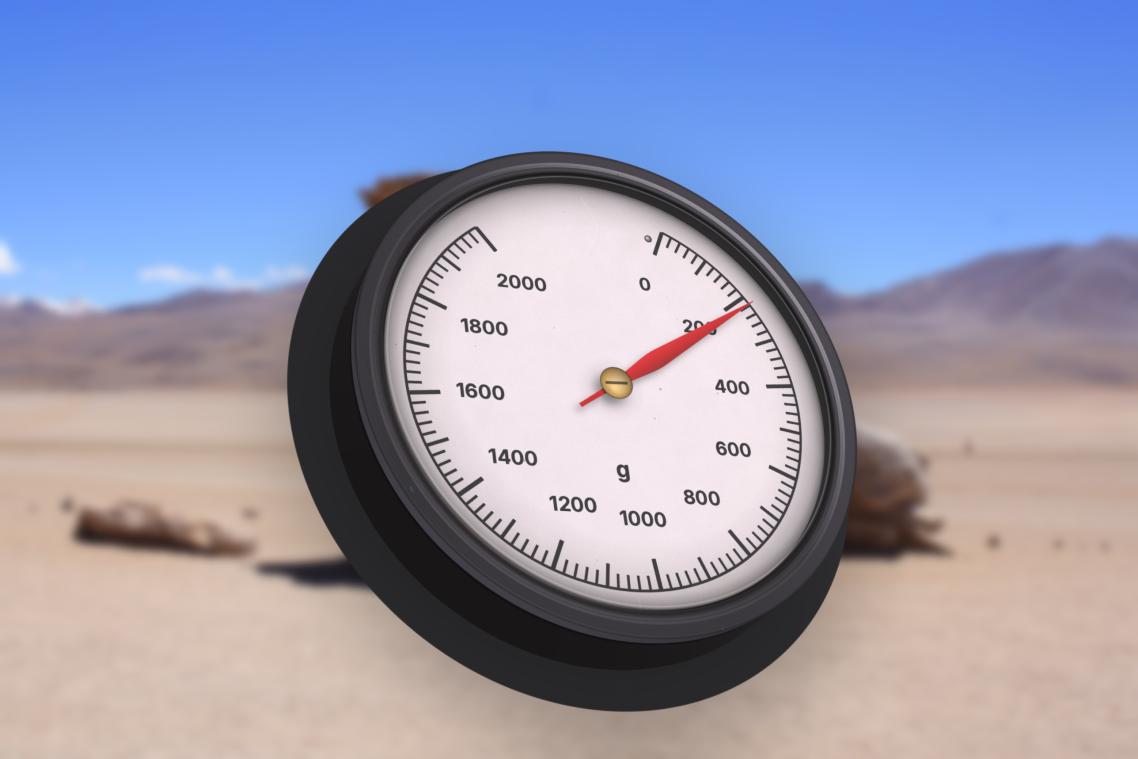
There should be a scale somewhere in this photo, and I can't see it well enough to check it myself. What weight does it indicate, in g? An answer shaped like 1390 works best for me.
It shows 220
